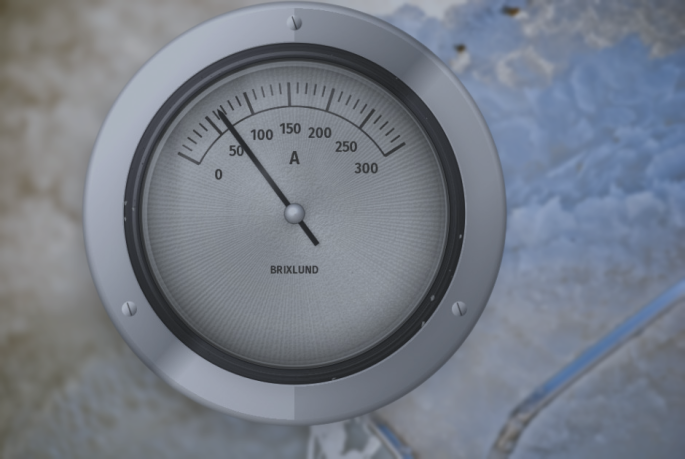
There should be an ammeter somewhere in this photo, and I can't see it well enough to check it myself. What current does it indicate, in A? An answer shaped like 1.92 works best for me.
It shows 65
